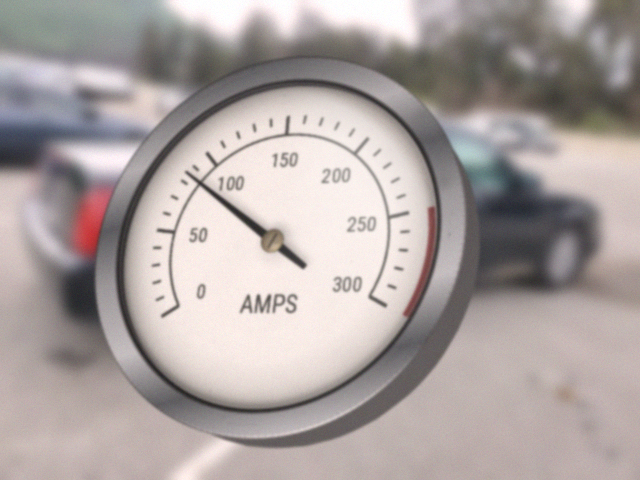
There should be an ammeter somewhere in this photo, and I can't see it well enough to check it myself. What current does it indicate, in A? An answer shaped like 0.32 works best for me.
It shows 85
